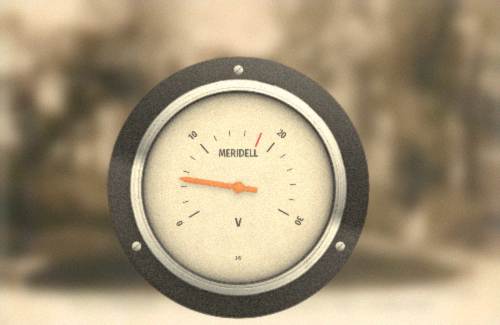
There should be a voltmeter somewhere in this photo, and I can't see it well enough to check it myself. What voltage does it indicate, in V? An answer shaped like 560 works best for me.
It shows 5
